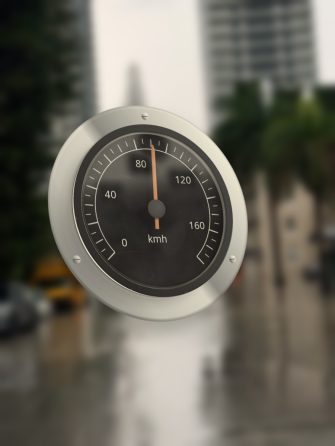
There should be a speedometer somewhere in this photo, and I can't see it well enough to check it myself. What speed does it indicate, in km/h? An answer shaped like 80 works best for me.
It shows 90
